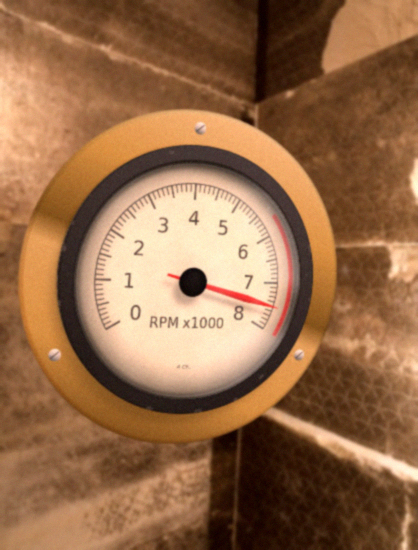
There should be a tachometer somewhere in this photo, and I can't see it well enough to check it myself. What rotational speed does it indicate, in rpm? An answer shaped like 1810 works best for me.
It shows 7500
